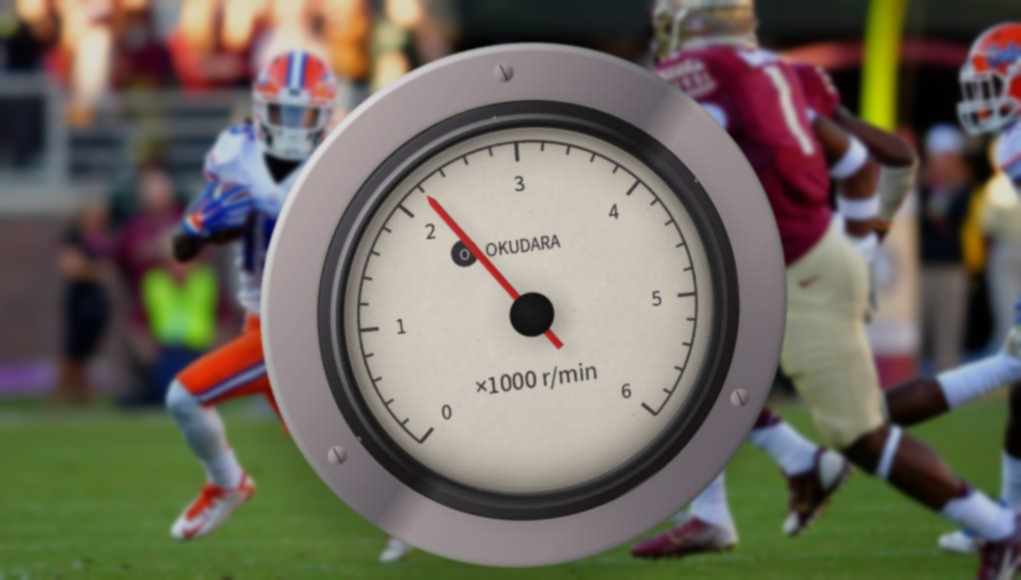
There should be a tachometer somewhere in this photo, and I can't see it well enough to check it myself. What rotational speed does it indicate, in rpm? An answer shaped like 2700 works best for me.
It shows 2200
